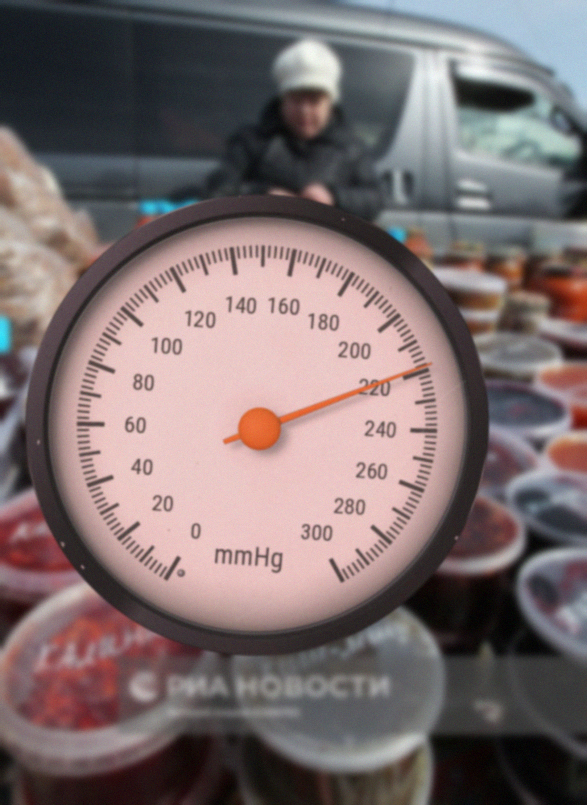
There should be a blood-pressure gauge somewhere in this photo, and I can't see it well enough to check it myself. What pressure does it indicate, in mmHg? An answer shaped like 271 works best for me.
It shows 218
